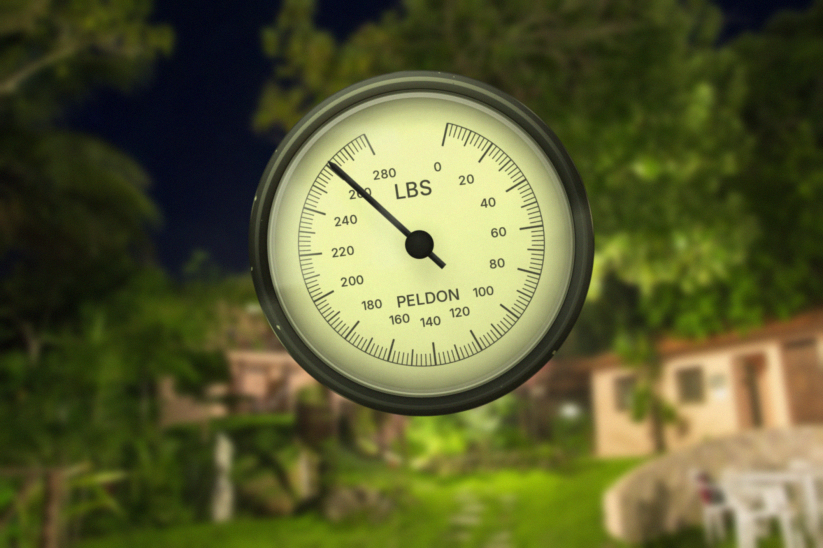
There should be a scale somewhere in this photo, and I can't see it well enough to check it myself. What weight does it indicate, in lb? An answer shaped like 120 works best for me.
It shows 262
